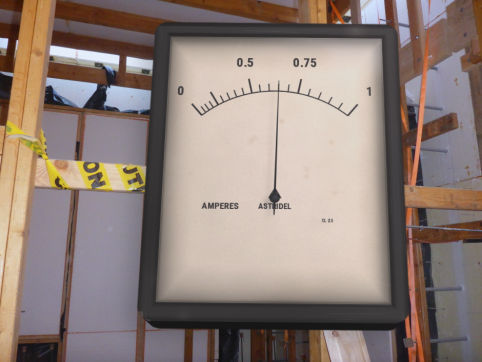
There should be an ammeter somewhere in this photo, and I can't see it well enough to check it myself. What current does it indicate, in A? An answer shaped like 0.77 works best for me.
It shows 0.65
